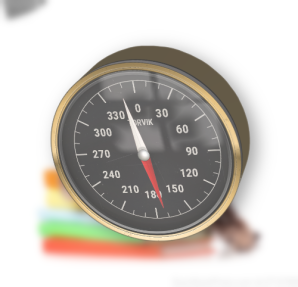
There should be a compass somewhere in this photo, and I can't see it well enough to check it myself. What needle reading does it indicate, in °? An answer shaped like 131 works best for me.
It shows 170
